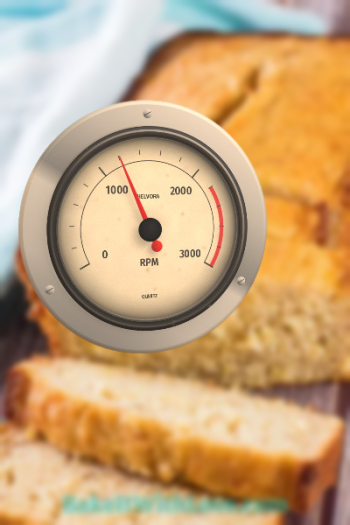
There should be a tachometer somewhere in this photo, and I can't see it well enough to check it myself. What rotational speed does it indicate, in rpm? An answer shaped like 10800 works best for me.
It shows 1200
